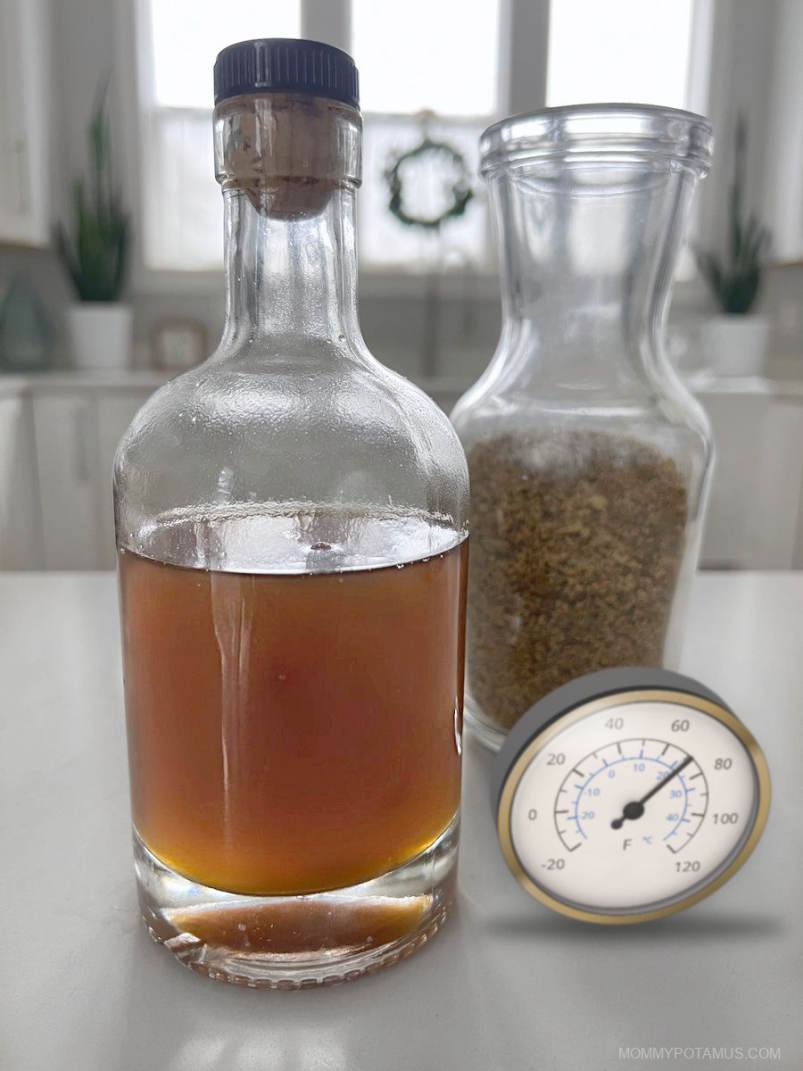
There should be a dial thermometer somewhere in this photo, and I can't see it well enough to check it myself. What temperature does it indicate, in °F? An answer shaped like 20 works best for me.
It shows 70
